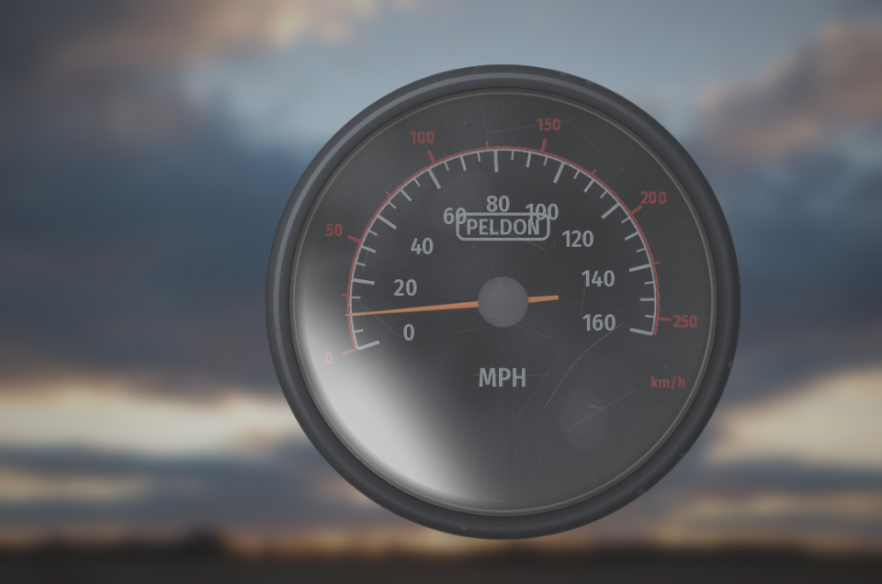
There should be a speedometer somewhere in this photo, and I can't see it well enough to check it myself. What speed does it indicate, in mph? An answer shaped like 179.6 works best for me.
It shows 10
